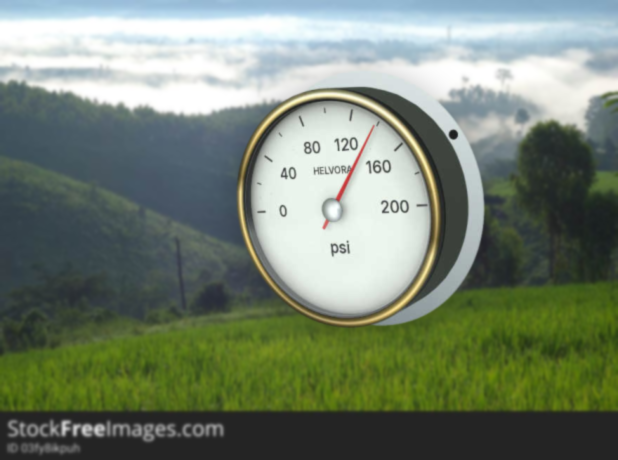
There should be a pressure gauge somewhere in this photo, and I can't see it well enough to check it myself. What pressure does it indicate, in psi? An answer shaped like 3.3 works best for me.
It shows 140
